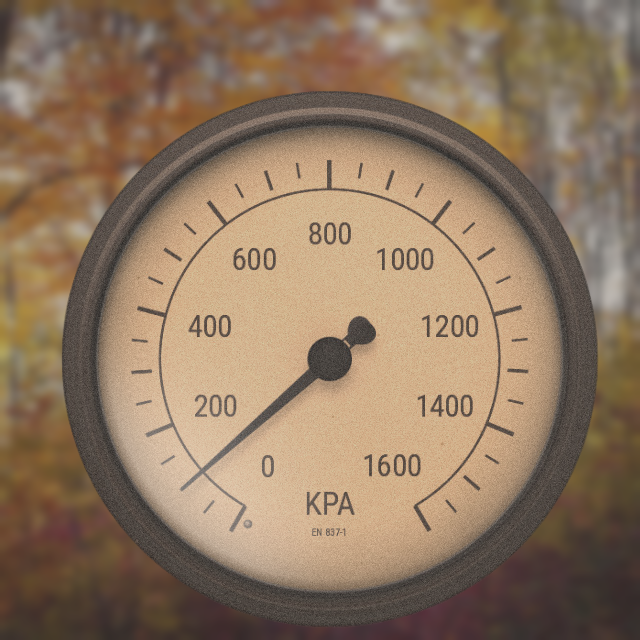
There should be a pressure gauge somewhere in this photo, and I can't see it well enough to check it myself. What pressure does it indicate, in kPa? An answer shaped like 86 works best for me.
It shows 100
